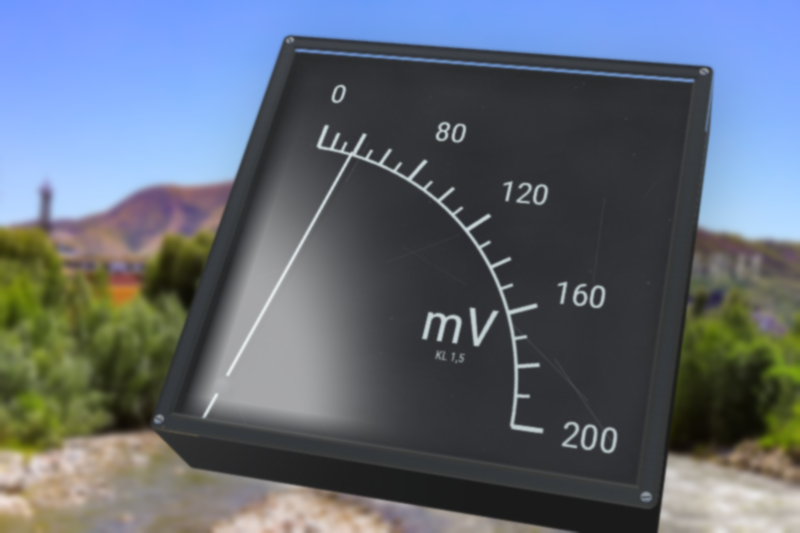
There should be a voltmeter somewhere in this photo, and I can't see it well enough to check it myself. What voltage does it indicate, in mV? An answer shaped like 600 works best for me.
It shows 40
